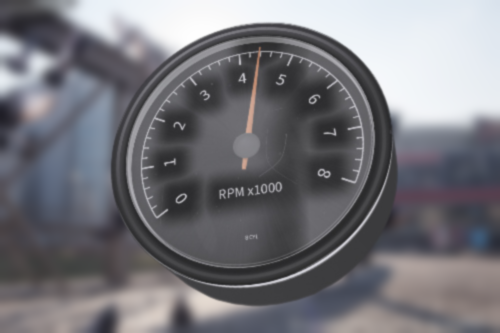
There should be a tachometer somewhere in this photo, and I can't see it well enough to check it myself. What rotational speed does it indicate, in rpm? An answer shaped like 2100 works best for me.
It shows 4400
